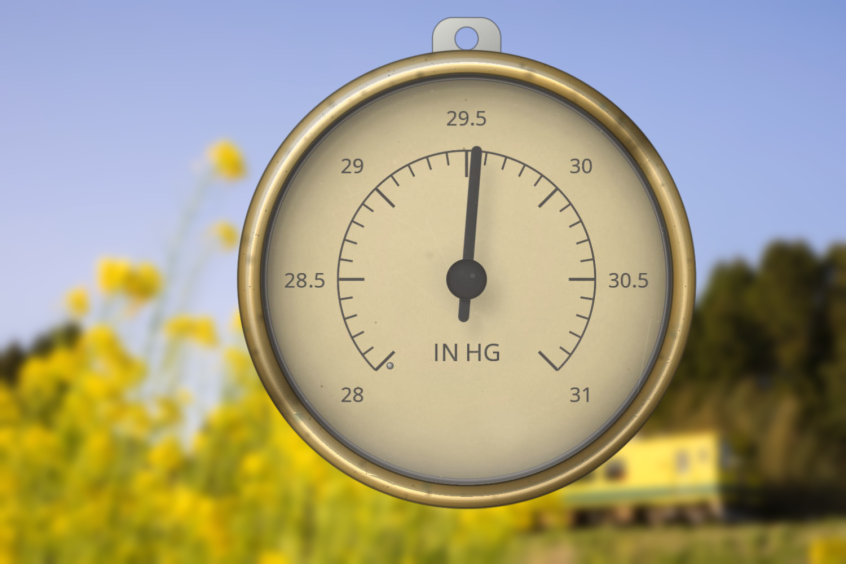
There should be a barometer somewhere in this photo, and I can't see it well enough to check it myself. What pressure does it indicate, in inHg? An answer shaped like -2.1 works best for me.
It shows 29.55
